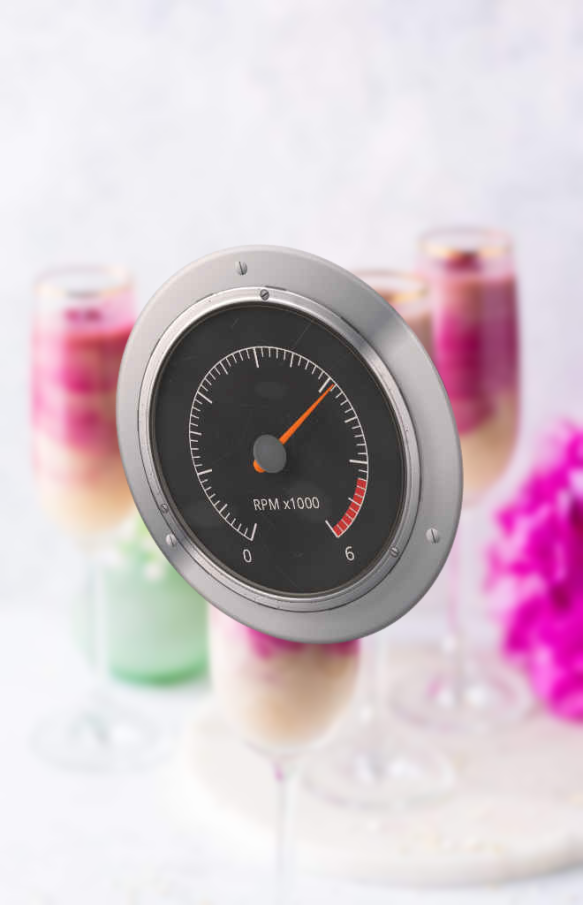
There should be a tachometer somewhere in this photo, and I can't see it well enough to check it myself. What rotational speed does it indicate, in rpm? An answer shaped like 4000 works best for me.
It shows 4100
